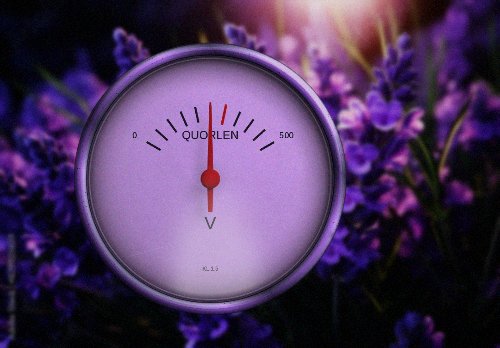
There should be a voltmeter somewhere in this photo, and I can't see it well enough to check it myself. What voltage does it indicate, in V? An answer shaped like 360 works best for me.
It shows 250
